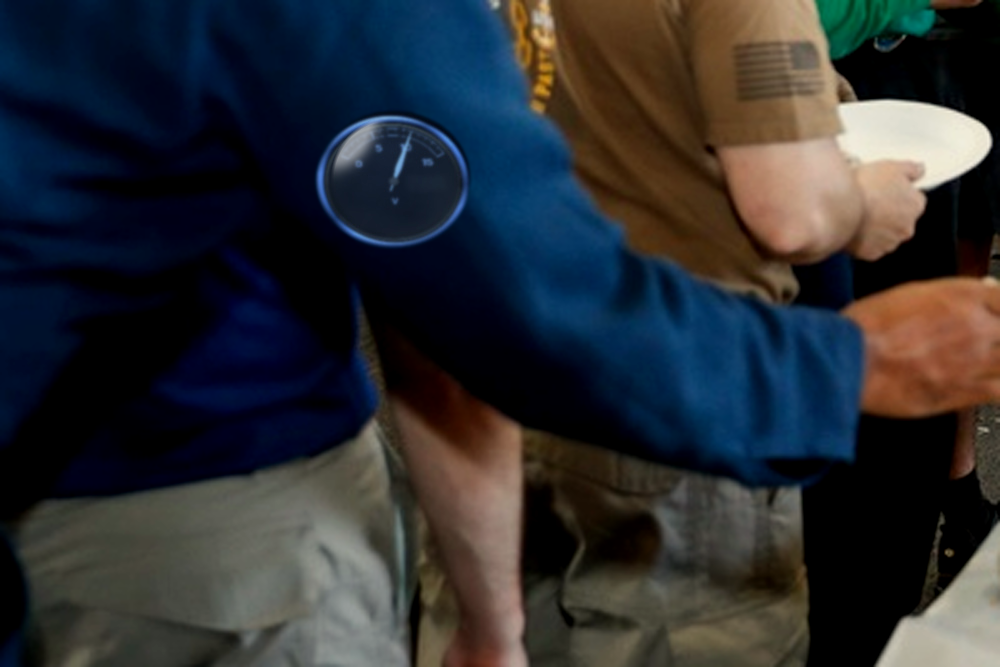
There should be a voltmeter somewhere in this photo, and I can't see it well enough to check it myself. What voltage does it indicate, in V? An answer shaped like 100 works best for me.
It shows 10
